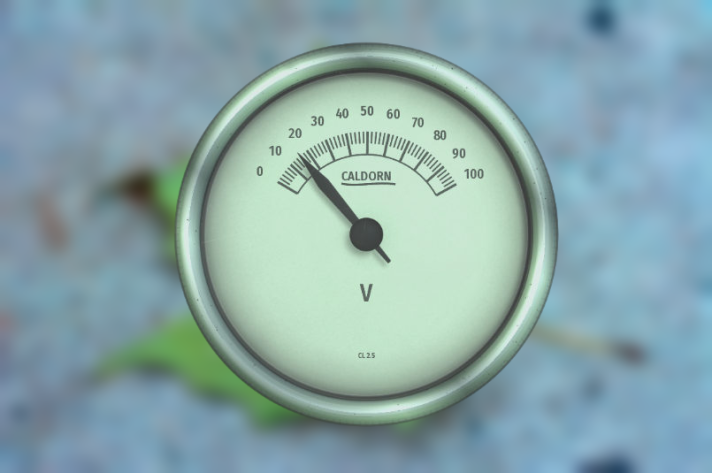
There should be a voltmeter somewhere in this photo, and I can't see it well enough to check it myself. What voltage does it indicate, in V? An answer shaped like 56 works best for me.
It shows 16
